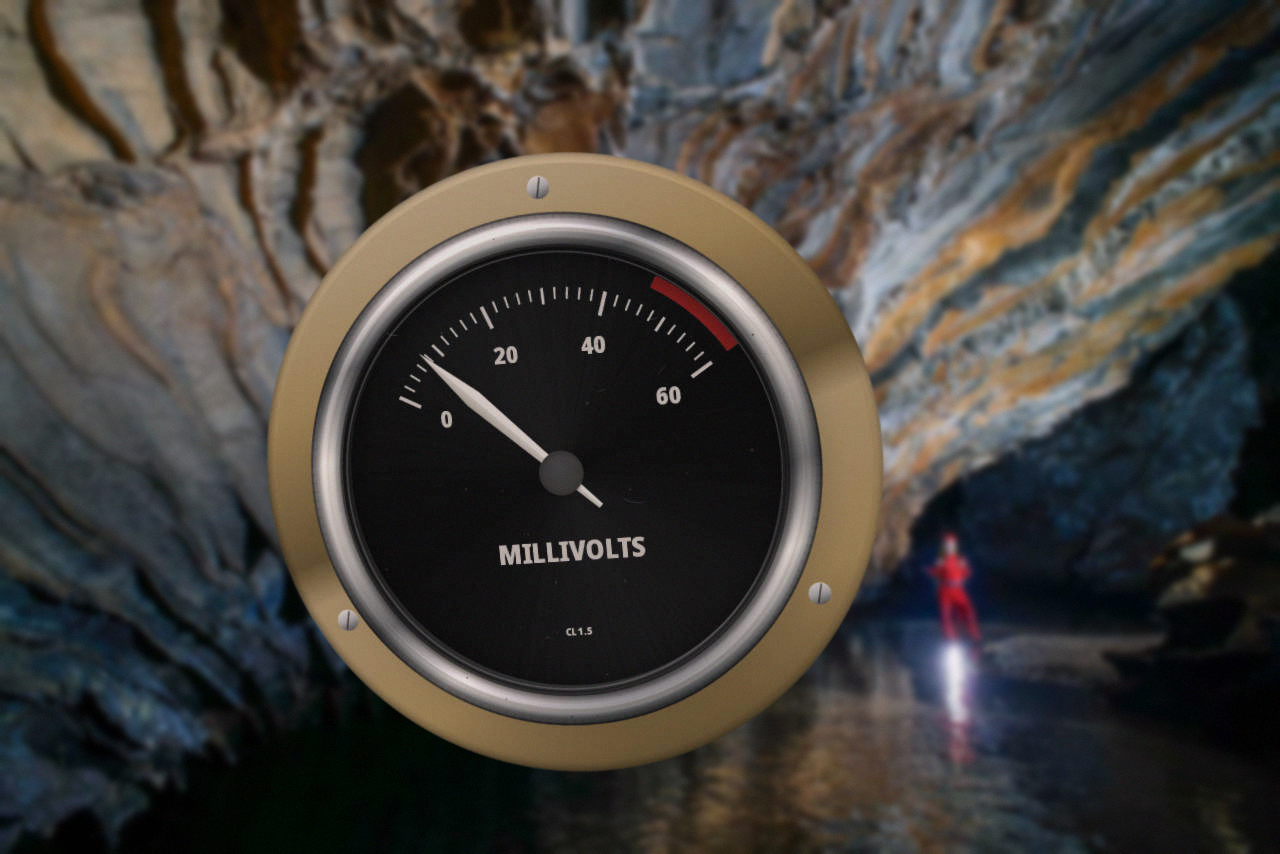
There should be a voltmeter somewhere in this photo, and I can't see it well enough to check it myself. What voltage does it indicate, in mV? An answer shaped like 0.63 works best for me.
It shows 8
